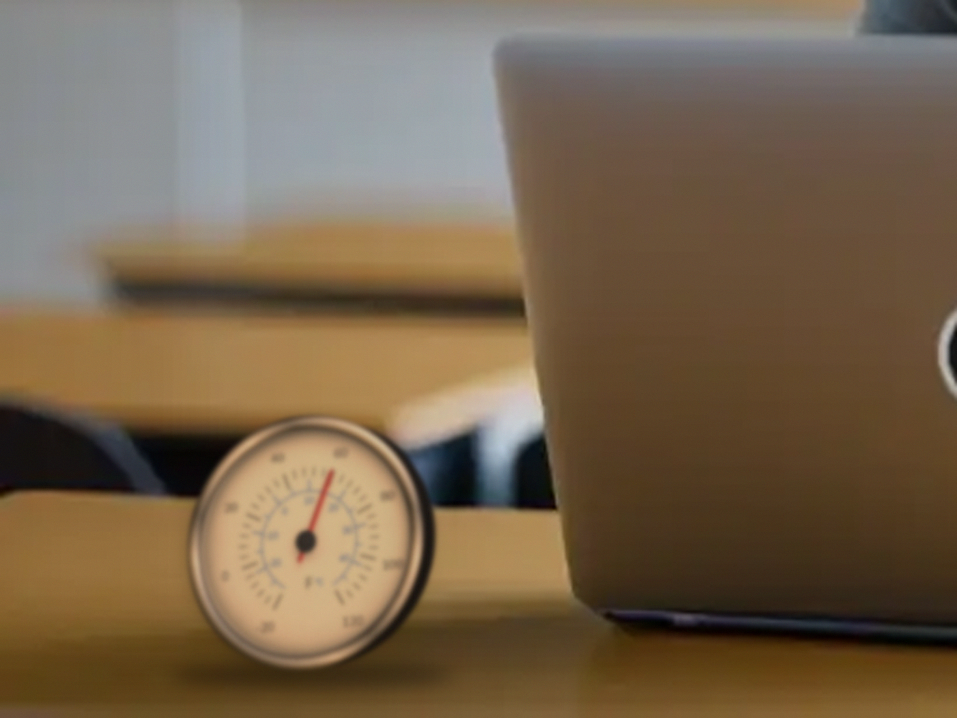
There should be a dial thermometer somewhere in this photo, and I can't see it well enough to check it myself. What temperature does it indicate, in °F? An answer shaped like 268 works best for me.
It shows 60
